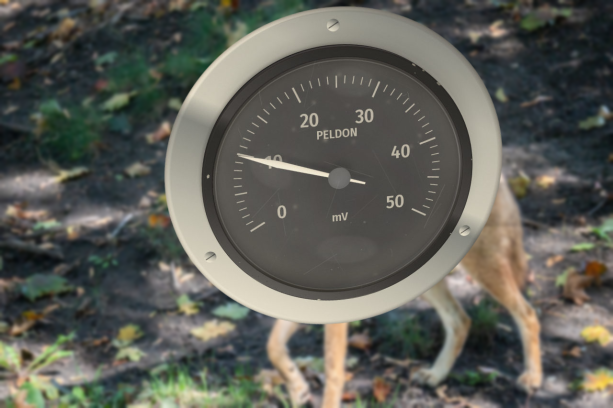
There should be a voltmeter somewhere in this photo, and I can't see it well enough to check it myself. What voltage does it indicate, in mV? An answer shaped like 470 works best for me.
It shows 10
